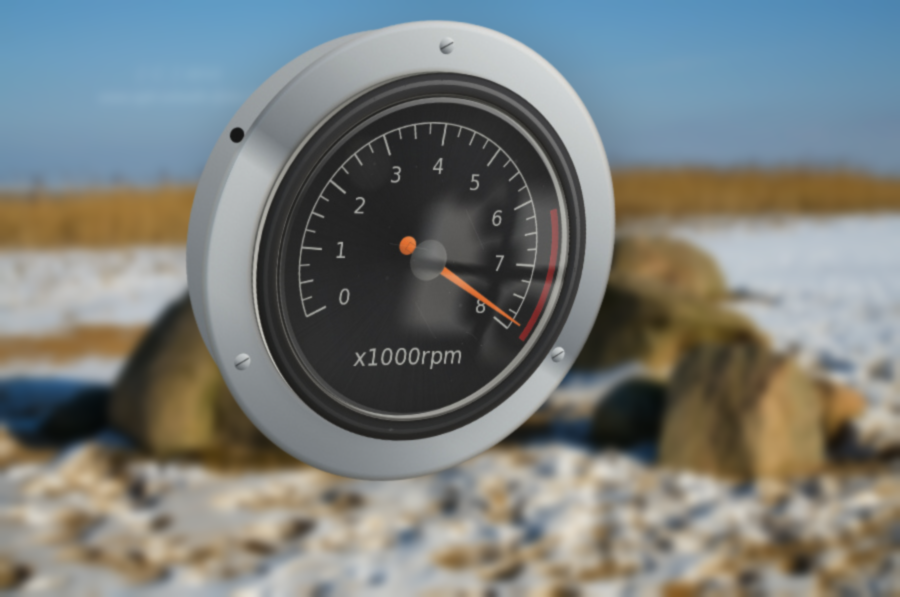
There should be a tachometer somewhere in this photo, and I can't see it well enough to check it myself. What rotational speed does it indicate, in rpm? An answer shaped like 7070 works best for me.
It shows 7875
